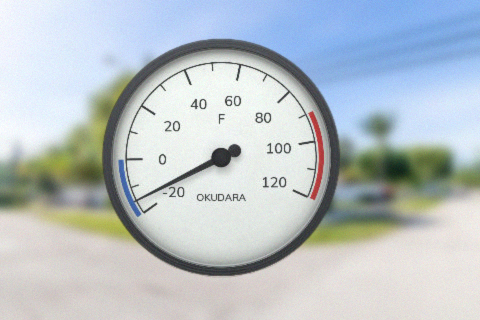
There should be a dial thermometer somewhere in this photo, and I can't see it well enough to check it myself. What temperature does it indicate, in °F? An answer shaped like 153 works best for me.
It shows -15
